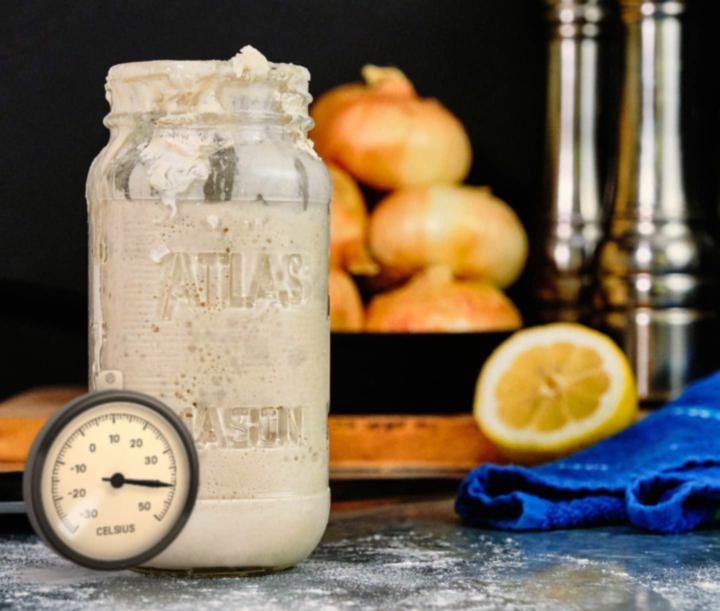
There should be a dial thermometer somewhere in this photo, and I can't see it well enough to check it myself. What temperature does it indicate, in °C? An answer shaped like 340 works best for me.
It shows 40
